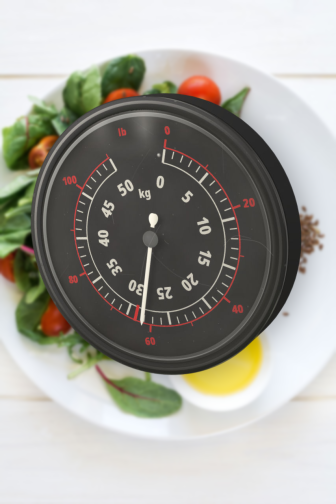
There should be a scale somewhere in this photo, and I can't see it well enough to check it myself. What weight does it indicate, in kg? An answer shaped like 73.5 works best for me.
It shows 28
